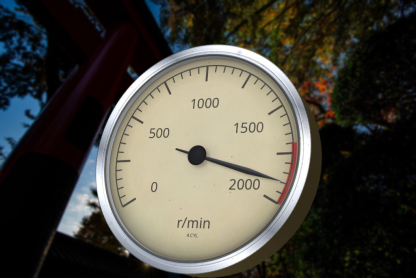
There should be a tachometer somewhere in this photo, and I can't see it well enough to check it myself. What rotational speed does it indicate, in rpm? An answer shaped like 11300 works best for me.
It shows 1900
